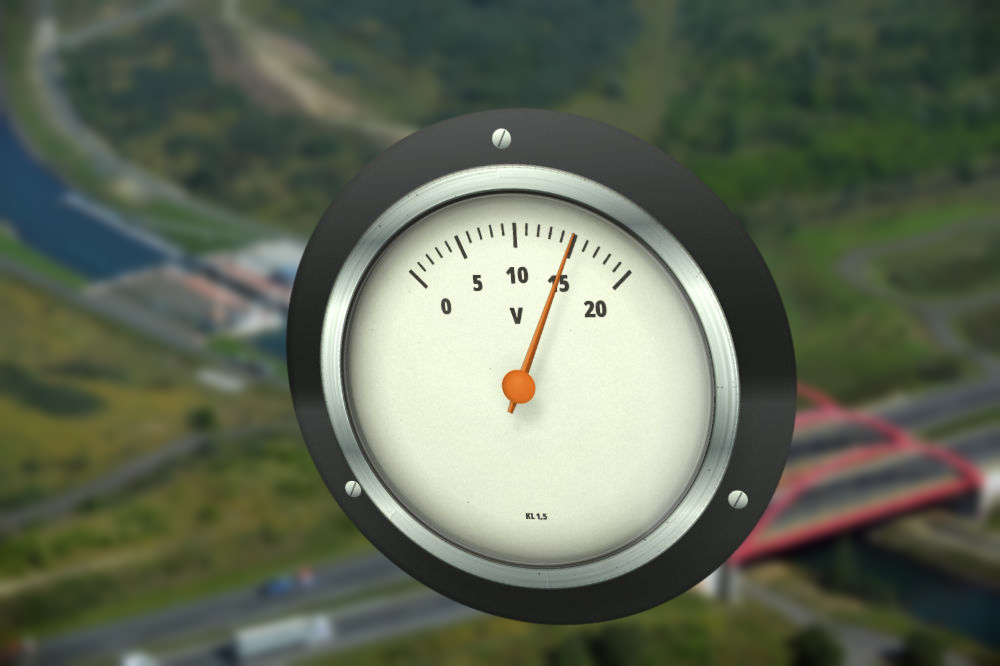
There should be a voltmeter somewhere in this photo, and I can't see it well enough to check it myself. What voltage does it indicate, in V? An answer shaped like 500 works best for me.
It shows 15
